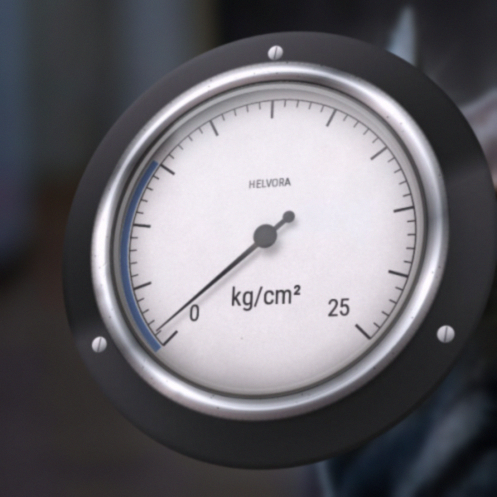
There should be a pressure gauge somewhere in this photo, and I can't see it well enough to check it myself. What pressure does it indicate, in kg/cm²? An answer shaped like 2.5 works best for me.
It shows 0.5
